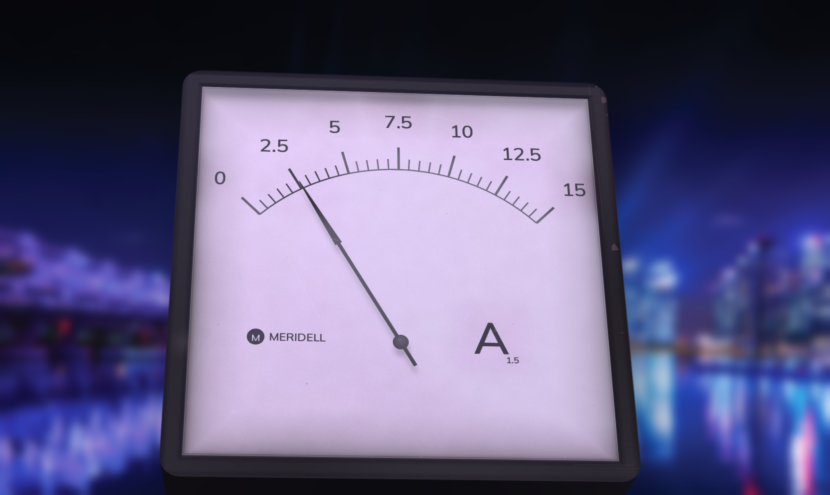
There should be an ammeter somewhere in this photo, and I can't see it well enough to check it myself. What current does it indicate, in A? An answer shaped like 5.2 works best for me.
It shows 2.5
